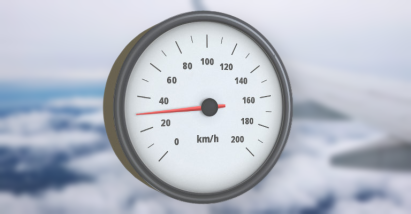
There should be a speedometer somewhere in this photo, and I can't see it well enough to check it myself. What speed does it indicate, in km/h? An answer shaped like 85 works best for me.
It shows 30
